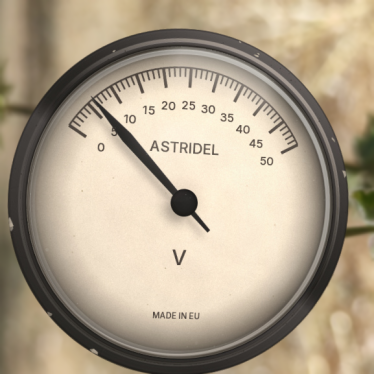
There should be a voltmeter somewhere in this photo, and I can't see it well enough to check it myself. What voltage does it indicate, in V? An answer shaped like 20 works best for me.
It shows 6
